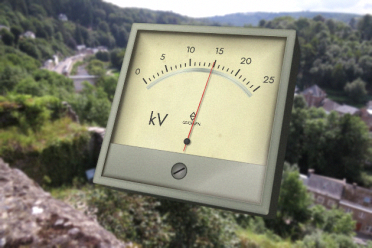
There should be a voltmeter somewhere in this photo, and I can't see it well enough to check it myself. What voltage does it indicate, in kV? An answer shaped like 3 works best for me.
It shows 15
